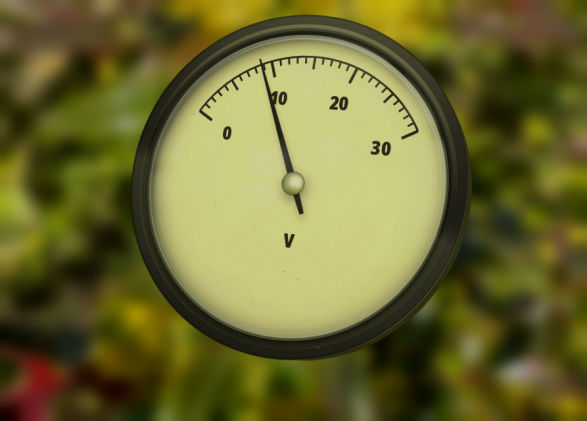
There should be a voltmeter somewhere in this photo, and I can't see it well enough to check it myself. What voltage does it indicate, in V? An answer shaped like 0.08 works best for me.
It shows 9
